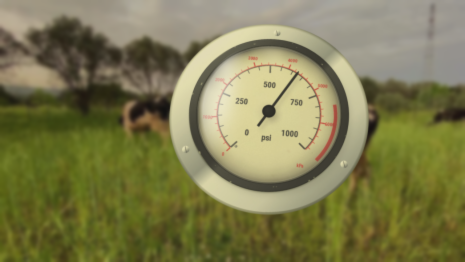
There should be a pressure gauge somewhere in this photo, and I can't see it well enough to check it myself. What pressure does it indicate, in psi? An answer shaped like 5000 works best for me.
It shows 625
